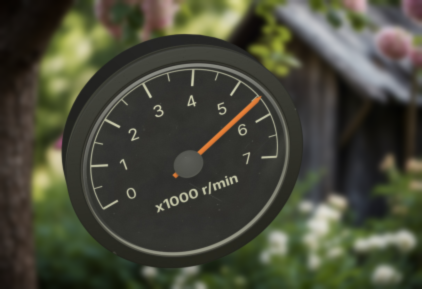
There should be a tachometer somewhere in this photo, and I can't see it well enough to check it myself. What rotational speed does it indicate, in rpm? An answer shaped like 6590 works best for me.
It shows 5500
